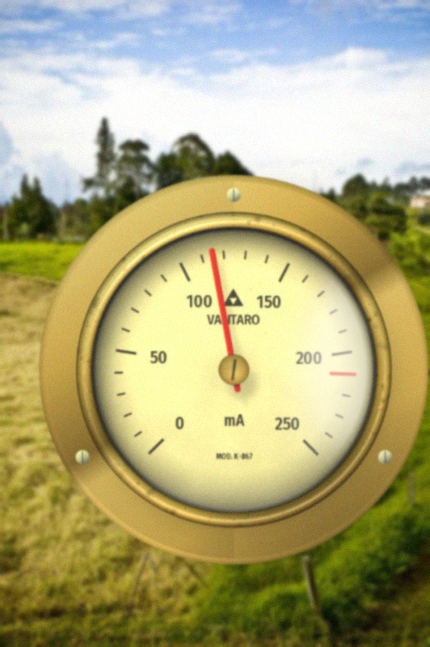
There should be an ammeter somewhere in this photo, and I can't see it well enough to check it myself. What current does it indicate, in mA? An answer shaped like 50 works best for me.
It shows 115
